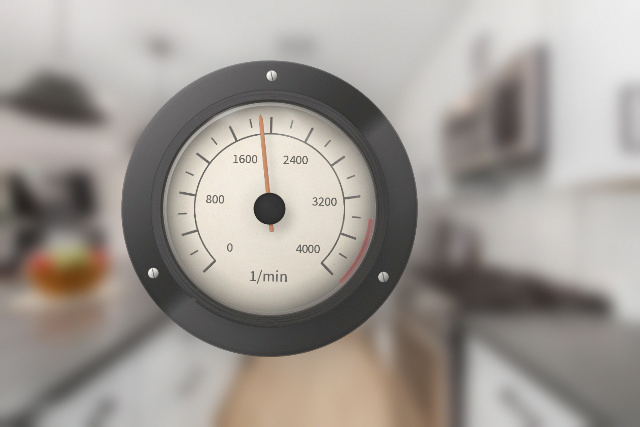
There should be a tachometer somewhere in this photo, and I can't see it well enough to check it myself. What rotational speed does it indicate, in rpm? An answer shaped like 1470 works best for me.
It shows 1900
